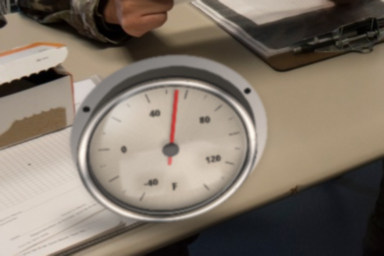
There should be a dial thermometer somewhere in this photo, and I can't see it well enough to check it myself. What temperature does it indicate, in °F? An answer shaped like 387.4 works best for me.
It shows 55
